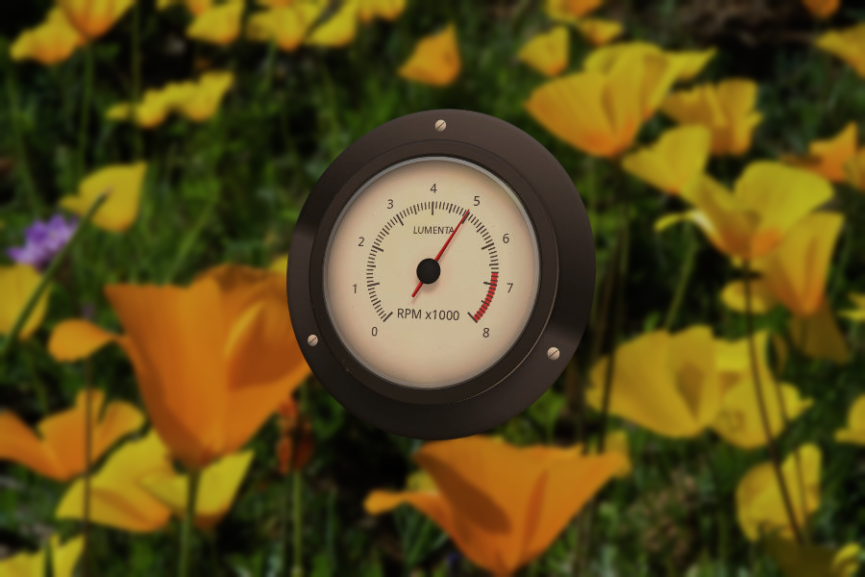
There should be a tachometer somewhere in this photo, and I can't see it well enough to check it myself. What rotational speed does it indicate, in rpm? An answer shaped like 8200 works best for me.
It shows 5000
